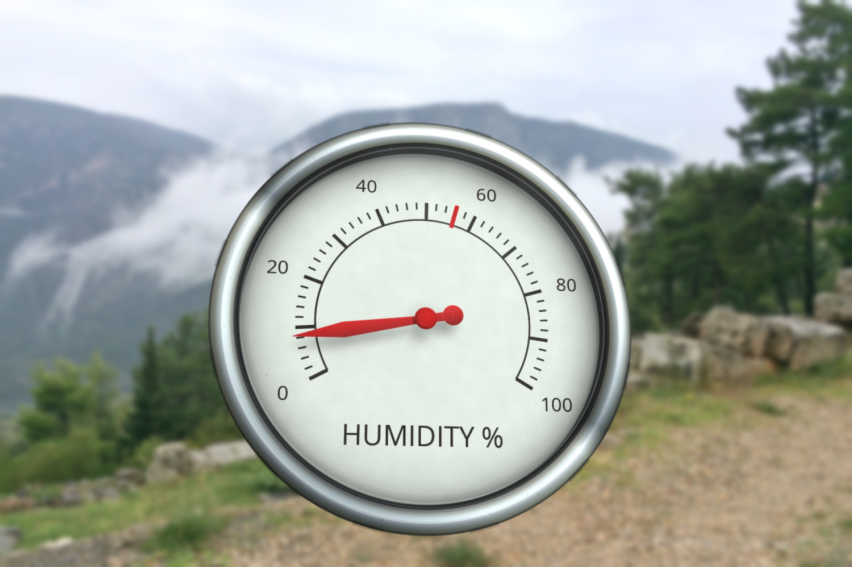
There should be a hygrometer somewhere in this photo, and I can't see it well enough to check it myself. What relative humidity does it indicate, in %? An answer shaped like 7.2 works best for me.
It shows 8
